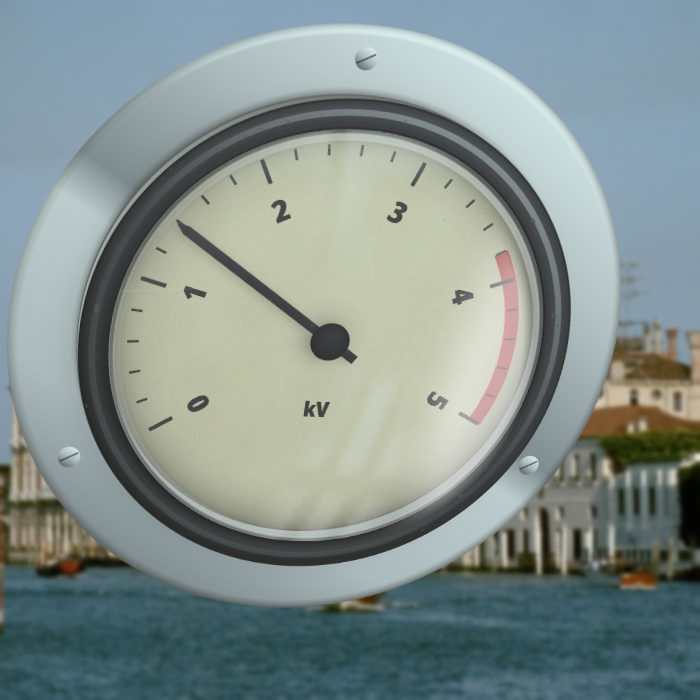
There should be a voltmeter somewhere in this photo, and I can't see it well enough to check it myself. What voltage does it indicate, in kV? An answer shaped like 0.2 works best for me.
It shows 1.4
